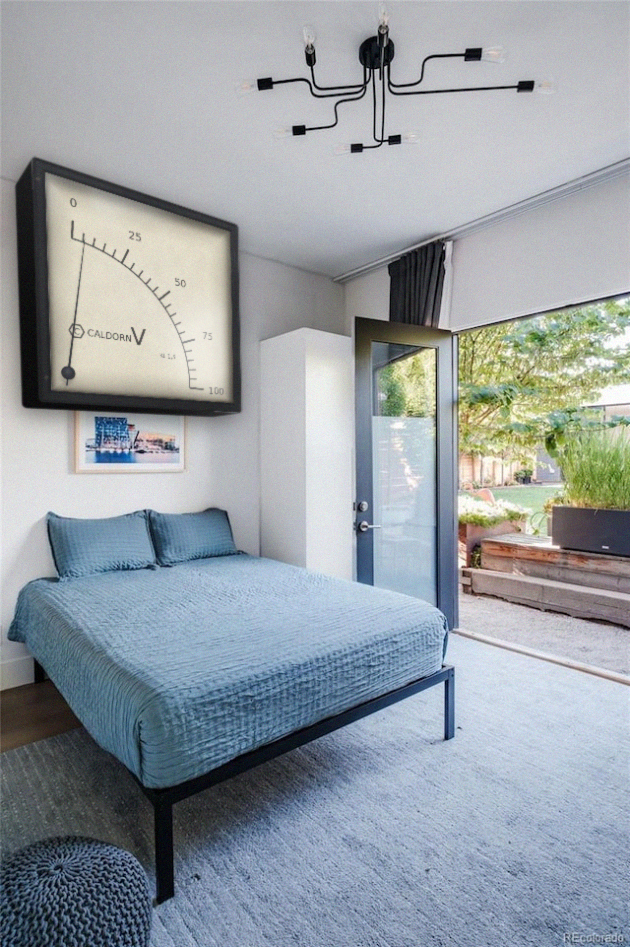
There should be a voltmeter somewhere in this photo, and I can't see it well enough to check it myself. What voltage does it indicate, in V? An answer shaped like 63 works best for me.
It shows 5
